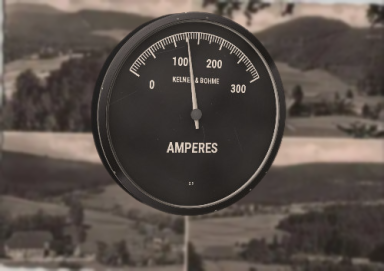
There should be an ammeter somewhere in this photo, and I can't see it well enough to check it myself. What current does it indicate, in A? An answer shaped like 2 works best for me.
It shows 125
